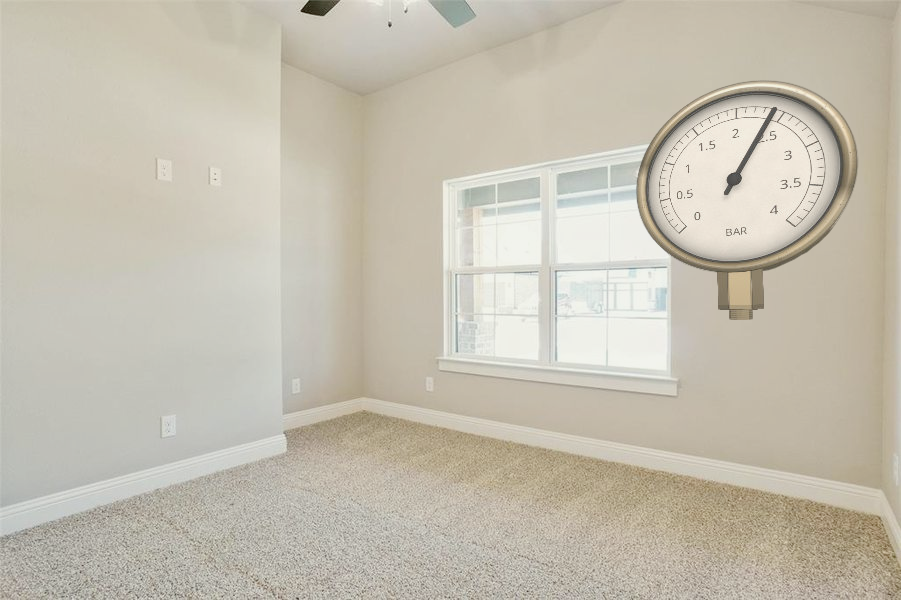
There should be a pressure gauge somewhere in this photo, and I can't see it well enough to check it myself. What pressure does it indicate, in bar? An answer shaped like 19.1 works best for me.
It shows 2.4
